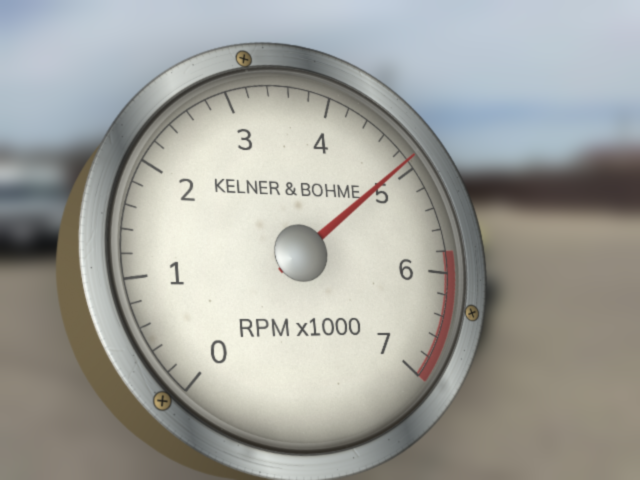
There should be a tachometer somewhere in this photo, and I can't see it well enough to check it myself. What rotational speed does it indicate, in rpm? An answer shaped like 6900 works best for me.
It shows 4900
